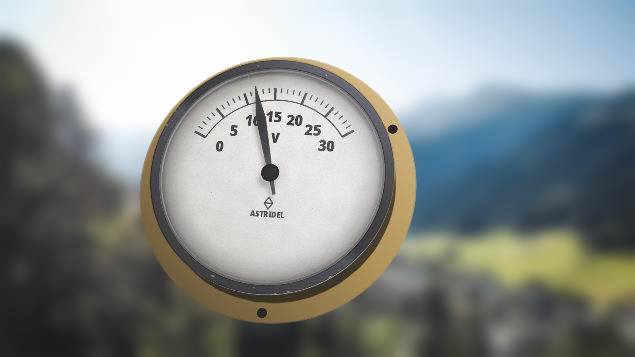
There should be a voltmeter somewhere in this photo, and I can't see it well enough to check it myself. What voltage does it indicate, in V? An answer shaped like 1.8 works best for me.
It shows 12
